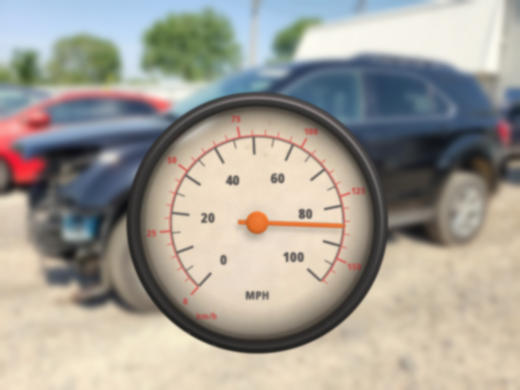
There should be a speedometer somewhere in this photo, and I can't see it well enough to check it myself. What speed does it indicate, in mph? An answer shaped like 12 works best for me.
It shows 85
